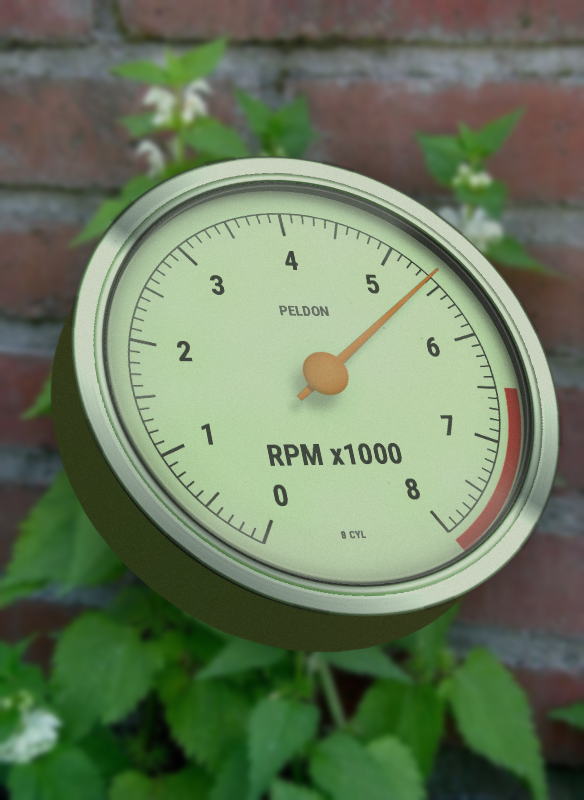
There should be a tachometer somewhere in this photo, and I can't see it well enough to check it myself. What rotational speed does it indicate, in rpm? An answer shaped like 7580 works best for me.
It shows 5400
